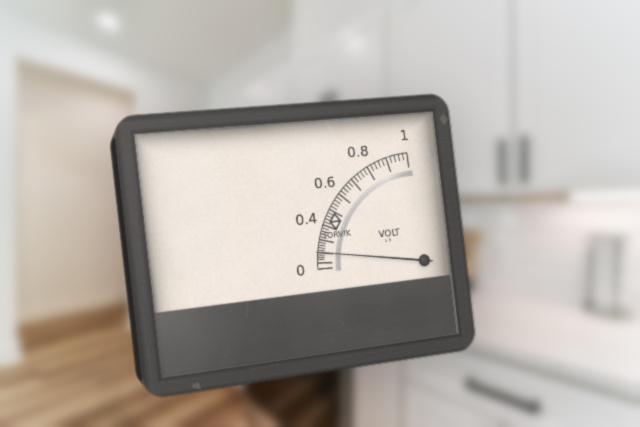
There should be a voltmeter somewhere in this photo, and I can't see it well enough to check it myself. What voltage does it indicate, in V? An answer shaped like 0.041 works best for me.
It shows 0.2
